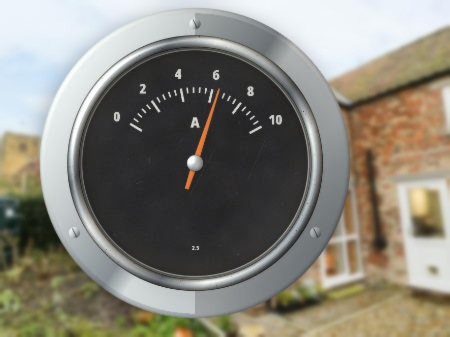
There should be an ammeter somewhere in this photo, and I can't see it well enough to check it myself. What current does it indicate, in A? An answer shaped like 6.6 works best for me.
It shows 6.4
